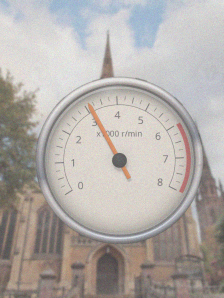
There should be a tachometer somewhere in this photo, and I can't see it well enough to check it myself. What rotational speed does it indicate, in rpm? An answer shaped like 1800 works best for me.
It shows 3125
